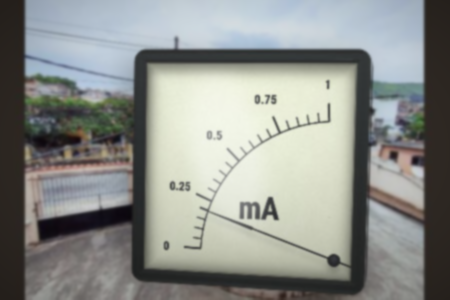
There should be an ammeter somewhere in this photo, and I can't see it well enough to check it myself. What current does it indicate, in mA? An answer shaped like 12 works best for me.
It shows 0.2
